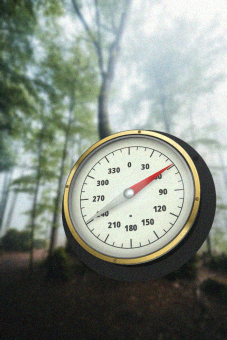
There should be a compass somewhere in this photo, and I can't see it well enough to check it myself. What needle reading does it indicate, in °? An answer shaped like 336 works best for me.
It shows 60
